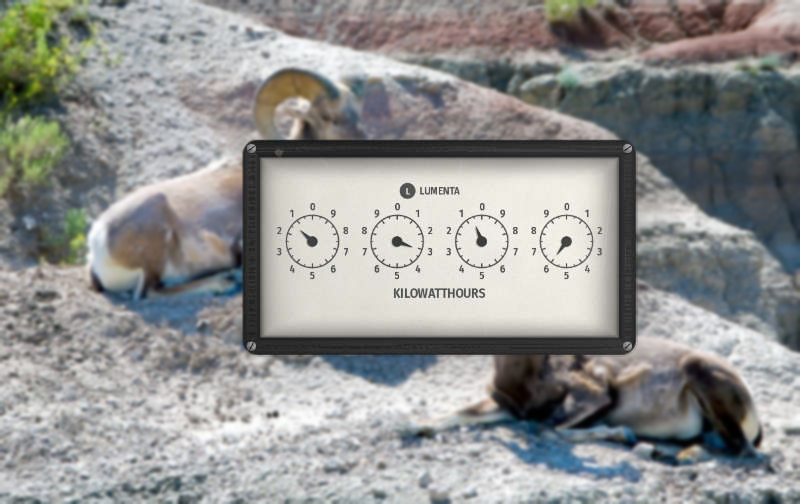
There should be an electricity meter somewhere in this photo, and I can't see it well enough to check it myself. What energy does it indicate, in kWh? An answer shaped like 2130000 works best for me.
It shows 1306
